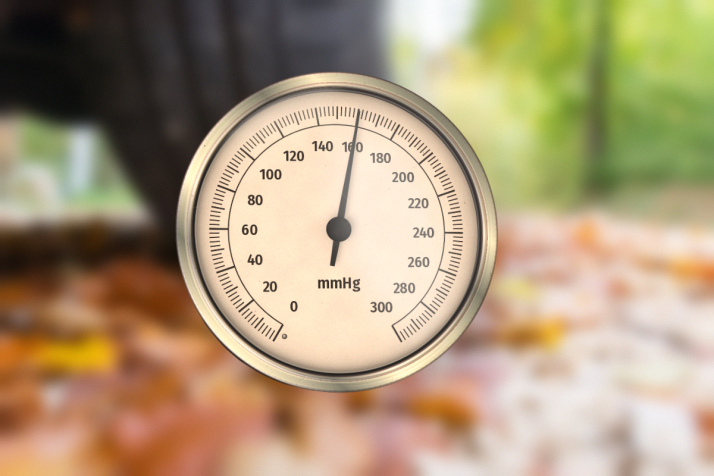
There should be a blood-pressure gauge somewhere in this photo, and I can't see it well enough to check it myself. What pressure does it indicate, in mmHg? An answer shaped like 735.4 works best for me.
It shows 160
